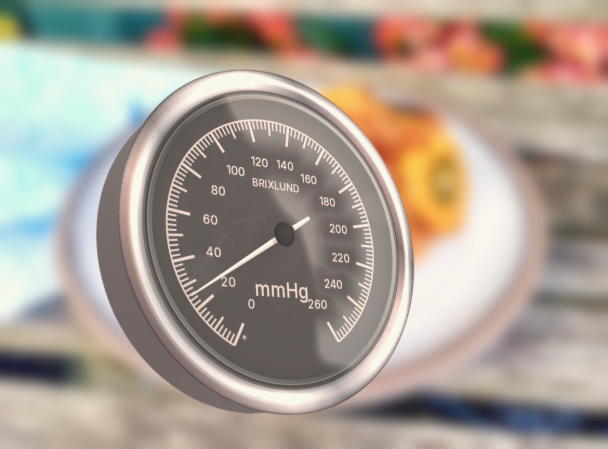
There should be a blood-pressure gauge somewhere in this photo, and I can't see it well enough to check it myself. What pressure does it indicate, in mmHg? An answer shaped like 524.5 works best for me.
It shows 26
